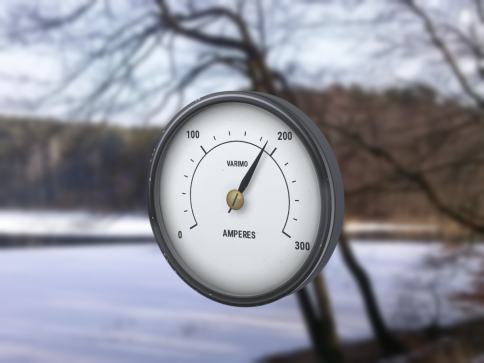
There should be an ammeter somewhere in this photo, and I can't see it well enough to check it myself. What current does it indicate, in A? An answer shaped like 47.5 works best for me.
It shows 190
